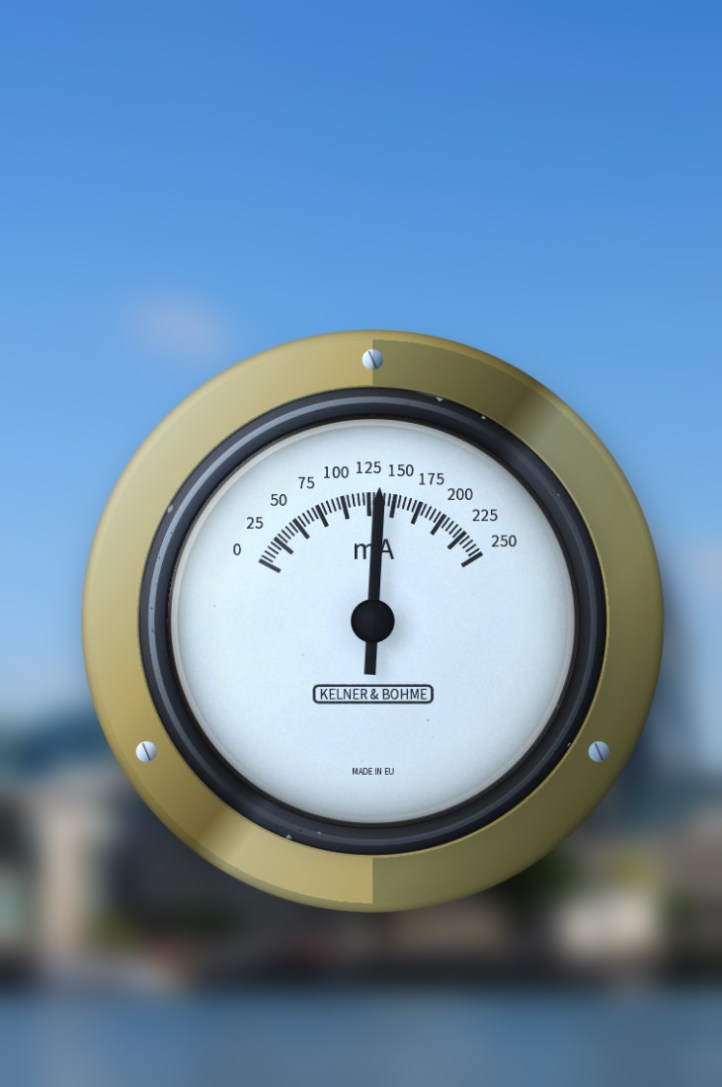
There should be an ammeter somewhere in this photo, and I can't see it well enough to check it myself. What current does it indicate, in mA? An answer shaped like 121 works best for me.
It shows 135
